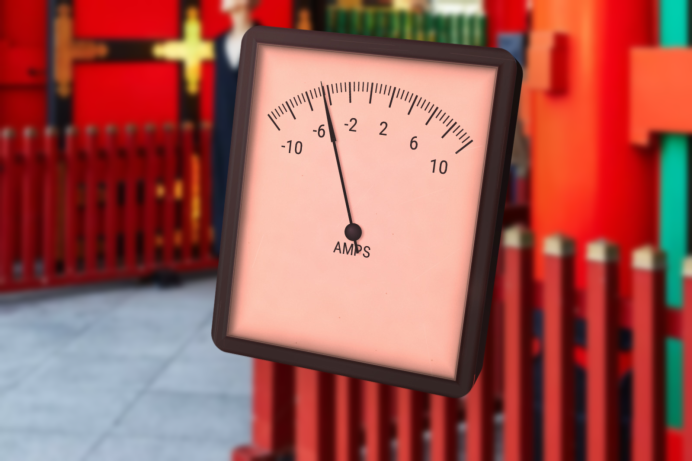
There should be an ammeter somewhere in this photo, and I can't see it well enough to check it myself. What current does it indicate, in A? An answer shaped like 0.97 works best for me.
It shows -4.4
